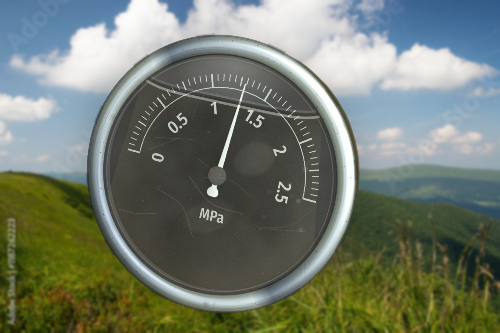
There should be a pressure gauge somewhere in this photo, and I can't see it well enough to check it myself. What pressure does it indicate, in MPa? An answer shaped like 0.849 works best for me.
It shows 1.3
